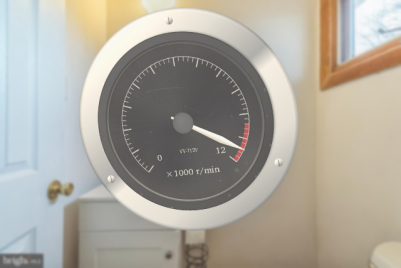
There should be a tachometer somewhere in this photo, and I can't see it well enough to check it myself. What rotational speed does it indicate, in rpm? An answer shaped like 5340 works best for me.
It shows 11400
